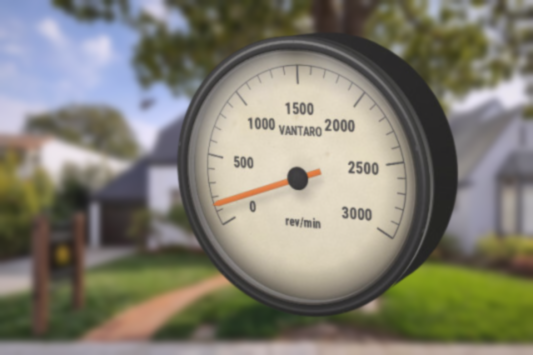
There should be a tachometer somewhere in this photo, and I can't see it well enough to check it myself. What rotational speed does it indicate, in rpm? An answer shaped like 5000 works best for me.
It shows 150
